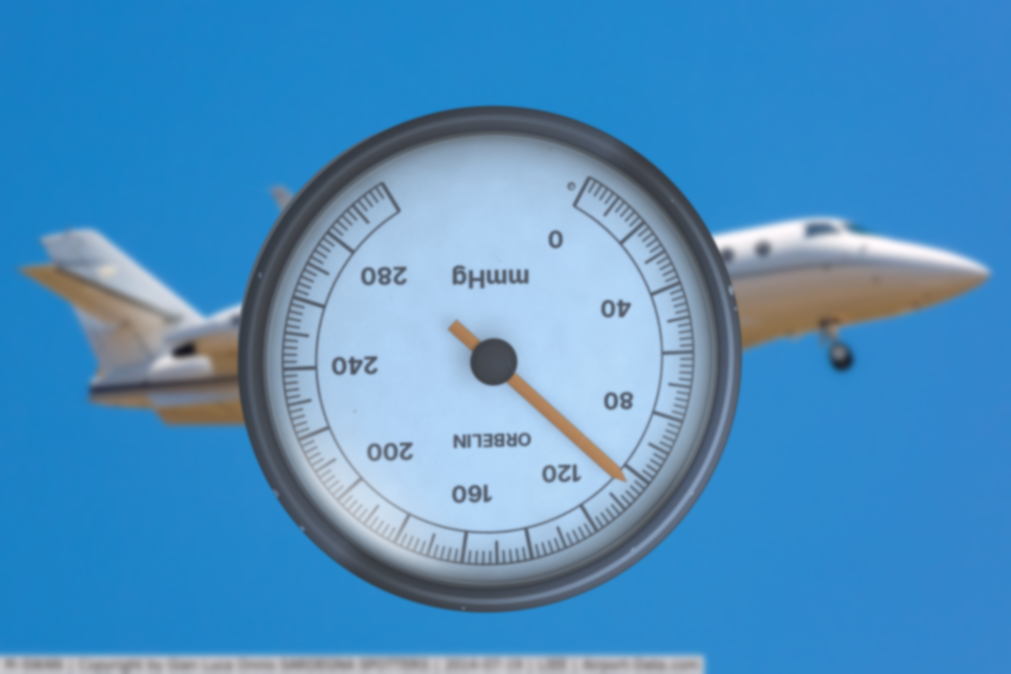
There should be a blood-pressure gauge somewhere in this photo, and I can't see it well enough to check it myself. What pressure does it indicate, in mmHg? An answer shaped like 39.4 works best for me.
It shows 104
